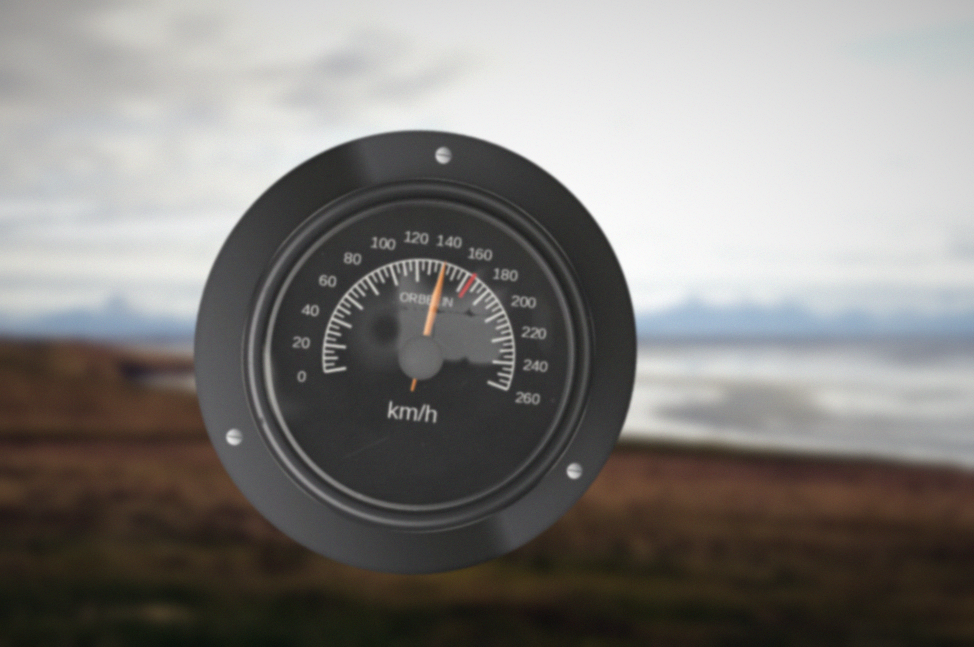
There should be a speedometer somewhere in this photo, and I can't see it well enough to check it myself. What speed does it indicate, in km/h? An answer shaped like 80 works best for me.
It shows 140
